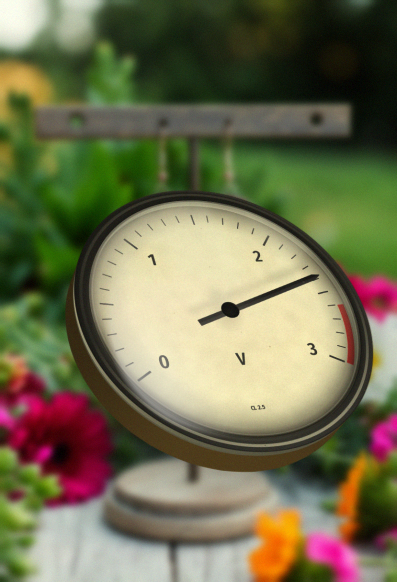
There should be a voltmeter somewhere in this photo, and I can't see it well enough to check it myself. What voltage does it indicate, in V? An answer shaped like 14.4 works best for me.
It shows 2.4
